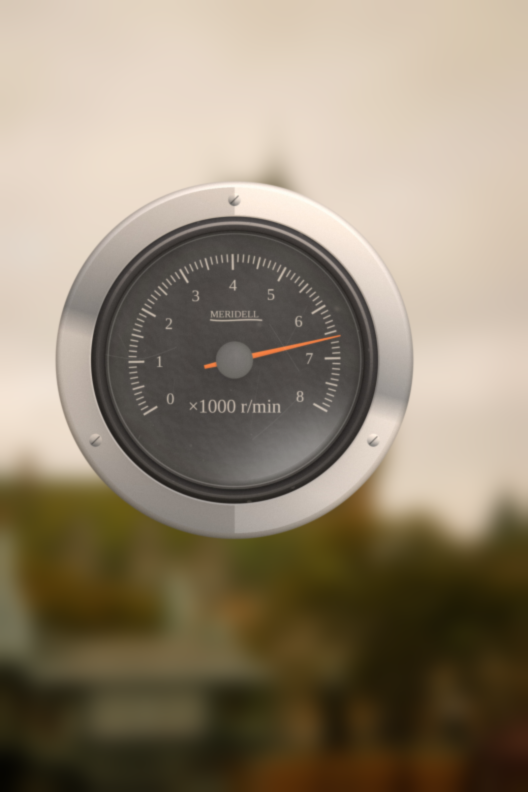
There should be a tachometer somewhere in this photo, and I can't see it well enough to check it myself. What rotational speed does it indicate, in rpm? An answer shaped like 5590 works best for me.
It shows 6600
